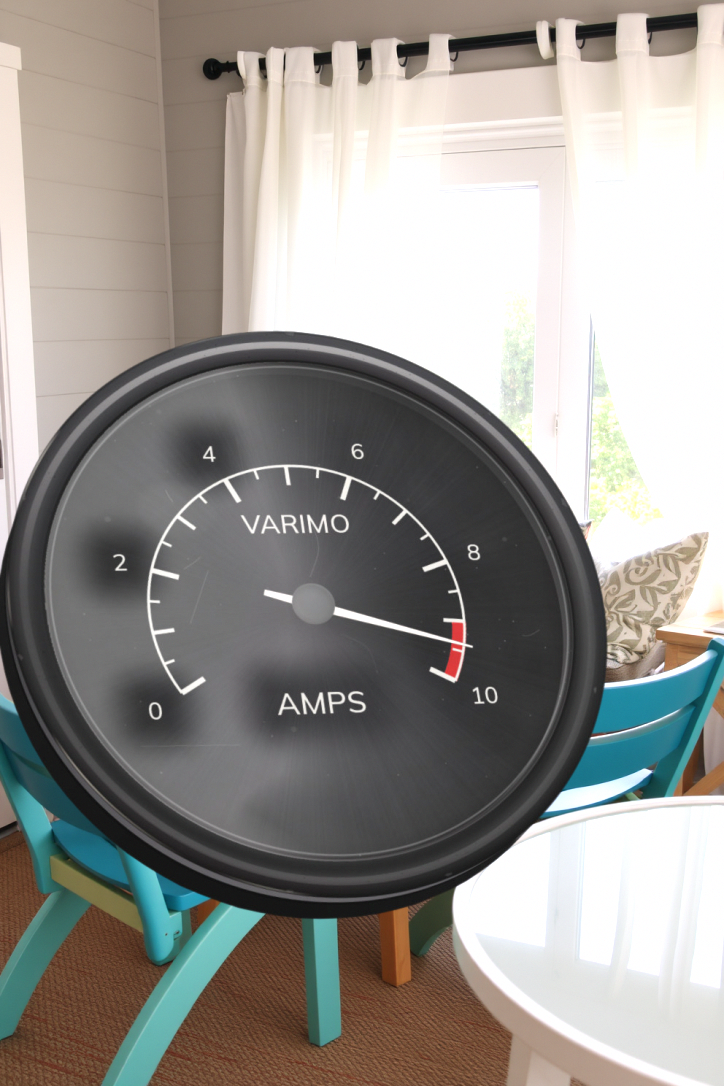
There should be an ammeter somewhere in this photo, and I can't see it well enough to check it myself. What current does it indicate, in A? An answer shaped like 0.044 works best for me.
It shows 9.5
